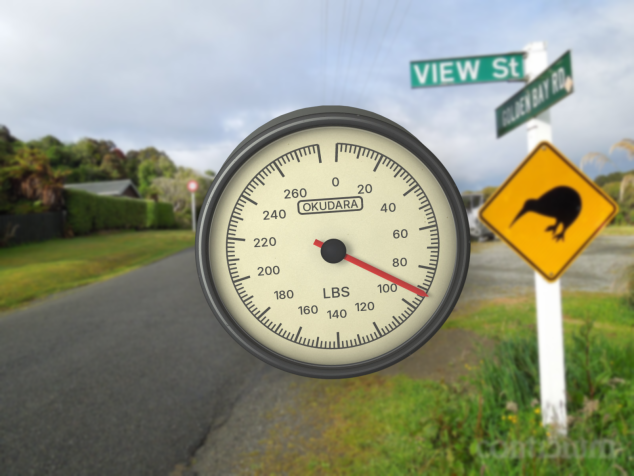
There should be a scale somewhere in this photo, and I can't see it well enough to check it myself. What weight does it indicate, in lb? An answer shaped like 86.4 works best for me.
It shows 92
